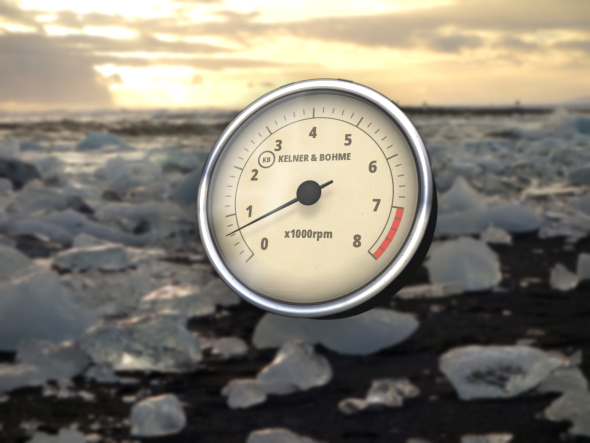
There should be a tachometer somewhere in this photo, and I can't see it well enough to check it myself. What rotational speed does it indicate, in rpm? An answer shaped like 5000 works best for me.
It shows 600
